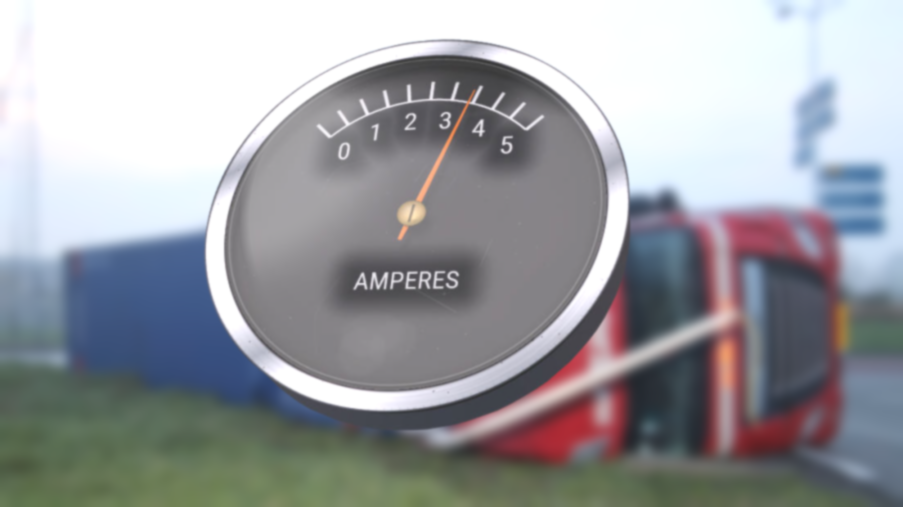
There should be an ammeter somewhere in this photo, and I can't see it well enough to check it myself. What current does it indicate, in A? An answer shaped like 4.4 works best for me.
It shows 3.5
